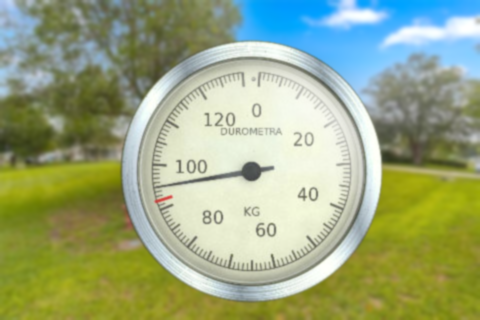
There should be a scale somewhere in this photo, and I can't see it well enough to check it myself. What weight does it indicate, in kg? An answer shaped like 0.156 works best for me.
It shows 95
